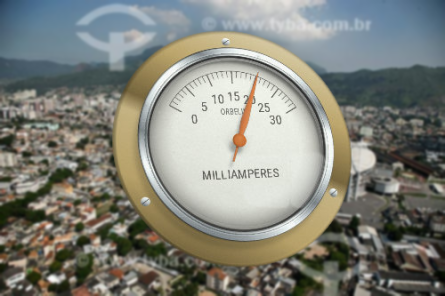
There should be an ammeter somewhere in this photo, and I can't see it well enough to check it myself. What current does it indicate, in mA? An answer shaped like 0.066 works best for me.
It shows 20
